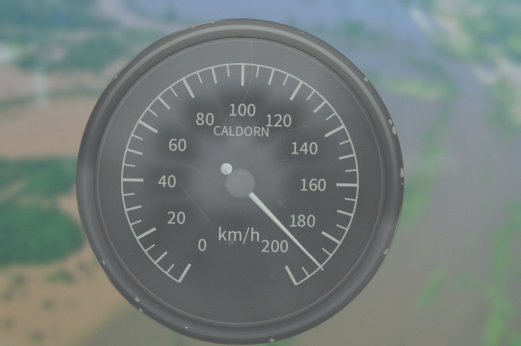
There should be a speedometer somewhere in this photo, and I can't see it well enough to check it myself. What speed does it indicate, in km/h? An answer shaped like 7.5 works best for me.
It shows 190
